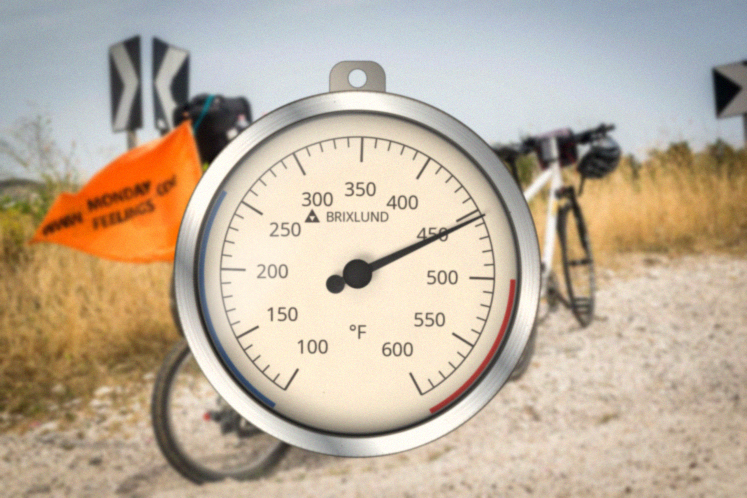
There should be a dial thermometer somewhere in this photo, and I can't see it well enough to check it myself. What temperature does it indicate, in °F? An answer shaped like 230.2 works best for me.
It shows 455
